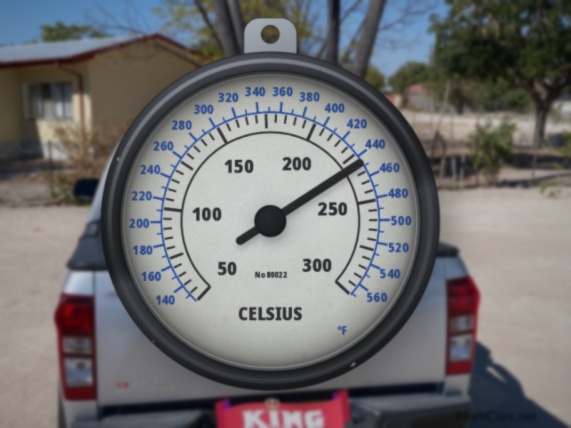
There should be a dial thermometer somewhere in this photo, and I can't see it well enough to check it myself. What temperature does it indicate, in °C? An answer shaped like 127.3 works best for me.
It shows 230
